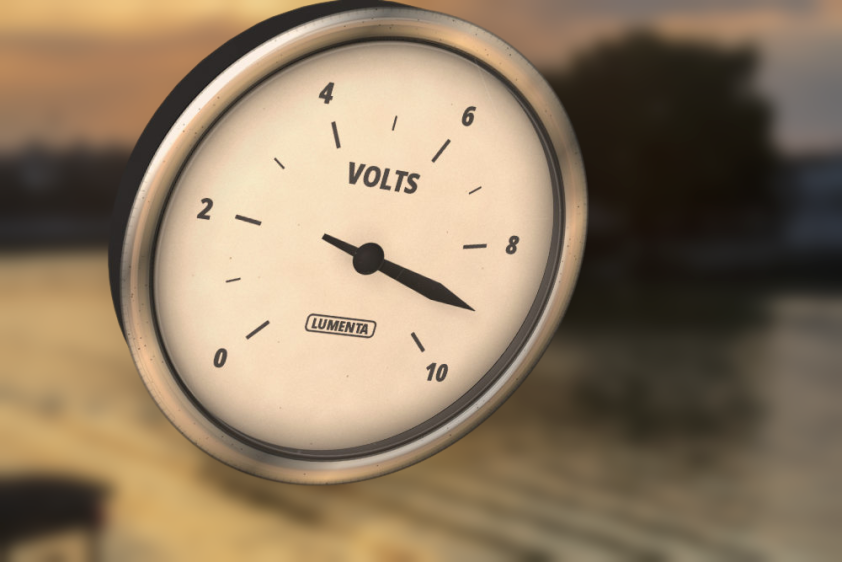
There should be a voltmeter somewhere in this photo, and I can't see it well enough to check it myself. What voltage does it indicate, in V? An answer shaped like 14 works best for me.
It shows 9
